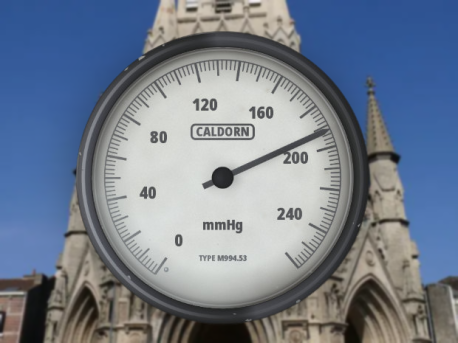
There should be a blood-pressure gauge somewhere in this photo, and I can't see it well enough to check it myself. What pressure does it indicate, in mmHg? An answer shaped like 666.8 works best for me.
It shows 192
